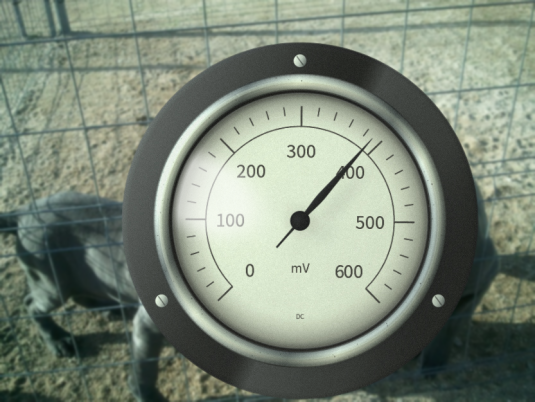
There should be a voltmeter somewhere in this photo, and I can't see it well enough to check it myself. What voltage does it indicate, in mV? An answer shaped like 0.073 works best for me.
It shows 390
